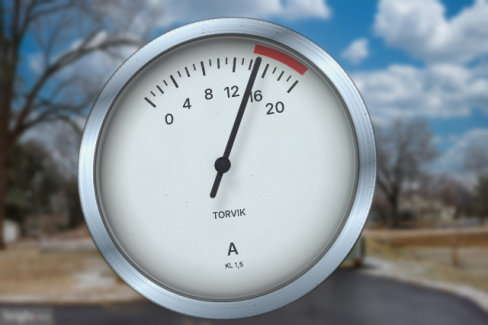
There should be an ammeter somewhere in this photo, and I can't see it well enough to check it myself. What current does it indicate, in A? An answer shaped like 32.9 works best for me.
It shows 15
